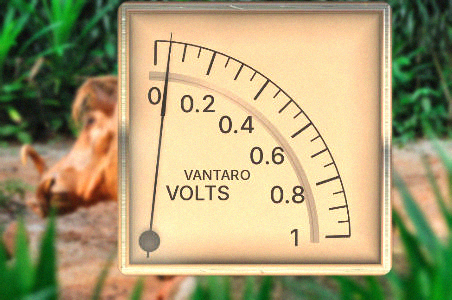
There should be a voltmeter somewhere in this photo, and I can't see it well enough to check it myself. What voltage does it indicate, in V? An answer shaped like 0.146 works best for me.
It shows 0.05
